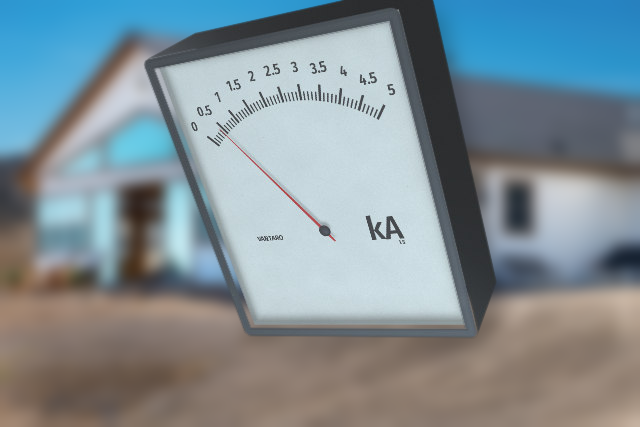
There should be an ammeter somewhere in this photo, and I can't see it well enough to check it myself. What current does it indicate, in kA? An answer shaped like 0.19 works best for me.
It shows 0.5
